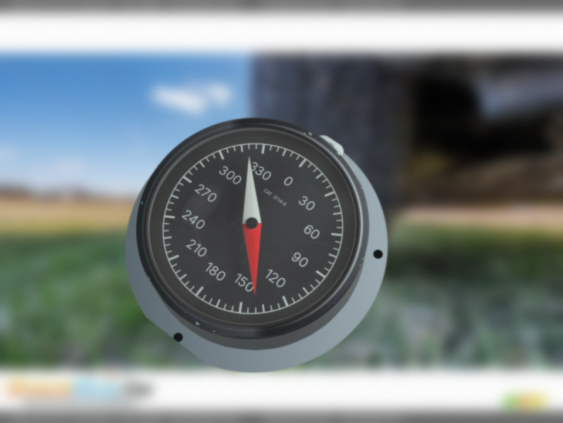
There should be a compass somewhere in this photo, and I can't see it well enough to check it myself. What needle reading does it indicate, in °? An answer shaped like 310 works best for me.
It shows 140
